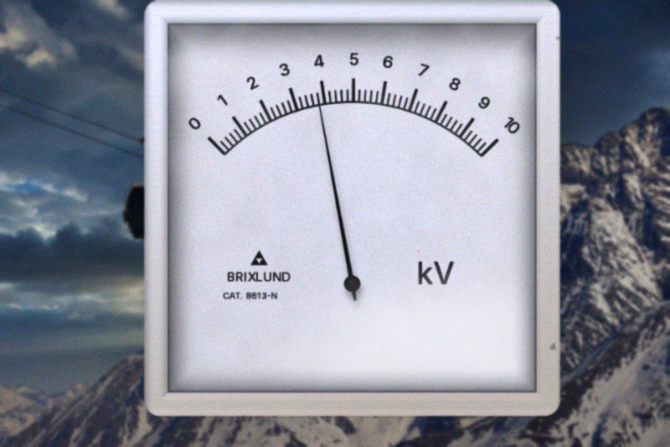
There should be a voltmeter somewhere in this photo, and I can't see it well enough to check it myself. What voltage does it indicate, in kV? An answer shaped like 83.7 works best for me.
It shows 3.8
